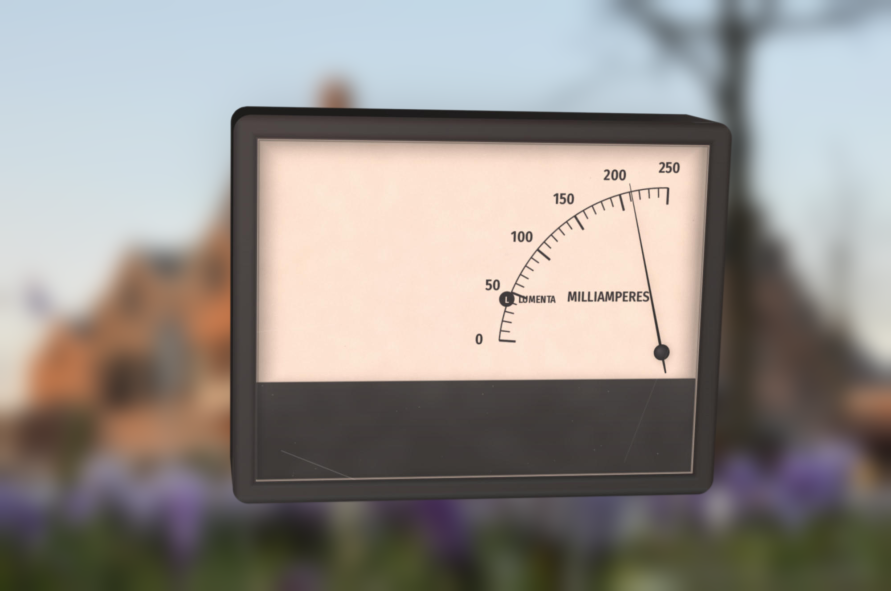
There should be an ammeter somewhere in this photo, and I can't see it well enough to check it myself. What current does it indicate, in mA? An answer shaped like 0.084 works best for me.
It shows 210
